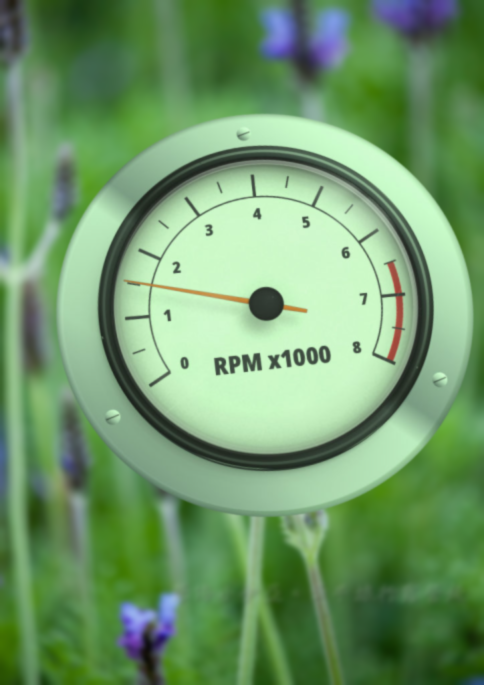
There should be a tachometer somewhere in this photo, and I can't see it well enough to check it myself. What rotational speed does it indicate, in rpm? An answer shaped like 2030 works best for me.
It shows 1500
